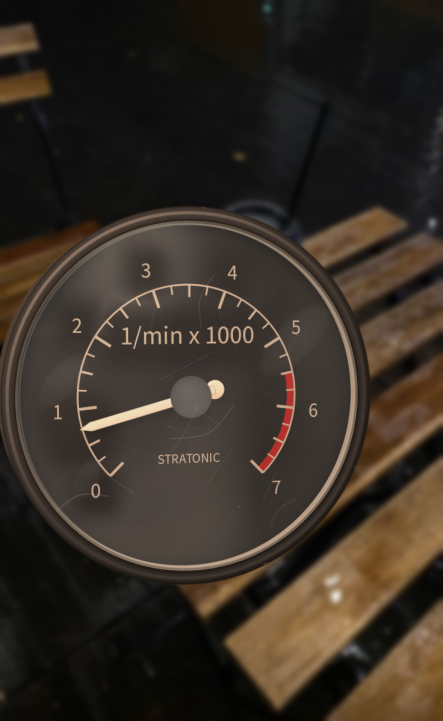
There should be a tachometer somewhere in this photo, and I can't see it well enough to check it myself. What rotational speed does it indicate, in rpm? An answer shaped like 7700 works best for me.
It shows 750
